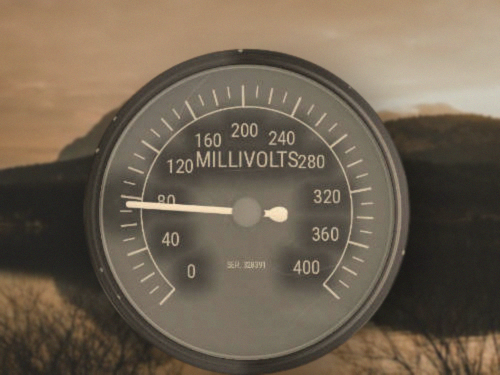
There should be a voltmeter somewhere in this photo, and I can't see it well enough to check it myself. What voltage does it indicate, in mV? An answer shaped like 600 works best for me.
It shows 75
